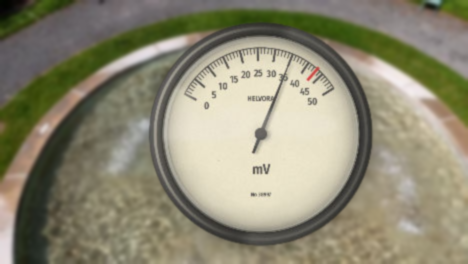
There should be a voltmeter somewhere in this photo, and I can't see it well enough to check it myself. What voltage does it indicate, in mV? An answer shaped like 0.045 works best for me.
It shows 35
